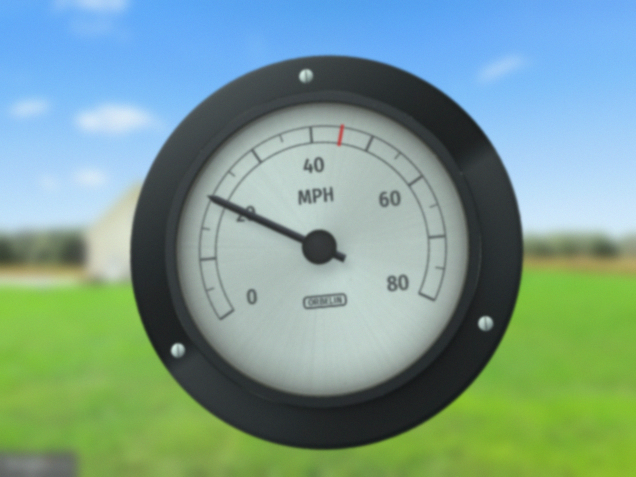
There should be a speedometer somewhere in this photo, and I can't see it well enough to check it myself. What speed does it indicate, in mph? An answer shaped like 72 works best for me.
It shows 20
